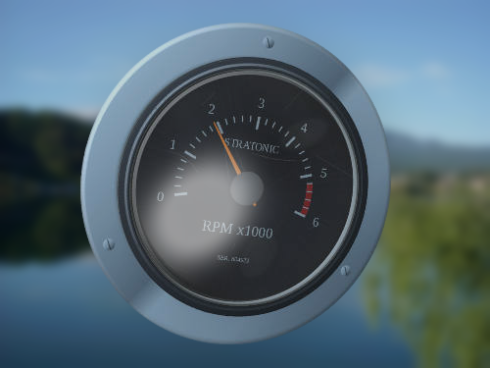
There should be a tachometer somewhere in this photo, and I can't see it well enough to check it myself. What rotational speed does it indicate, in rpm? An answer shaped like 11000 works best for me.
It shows 1900
